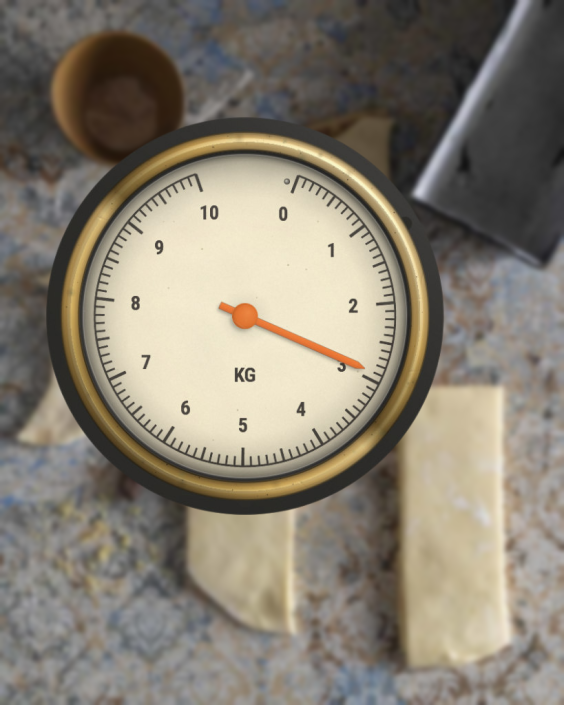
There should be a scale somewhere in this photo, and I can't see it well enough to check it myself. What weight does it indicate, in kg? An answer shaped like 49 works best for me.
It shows 2.9
